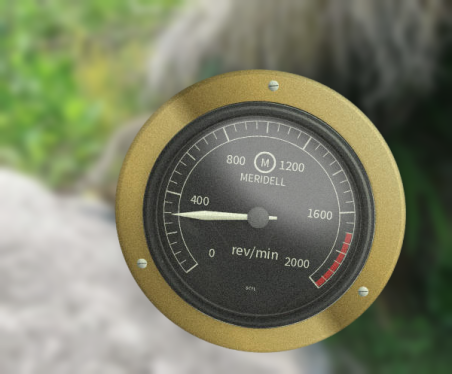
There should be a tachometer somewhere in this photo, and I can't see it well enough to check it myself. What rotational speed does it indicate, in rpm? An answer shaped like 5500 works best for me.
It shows 300
